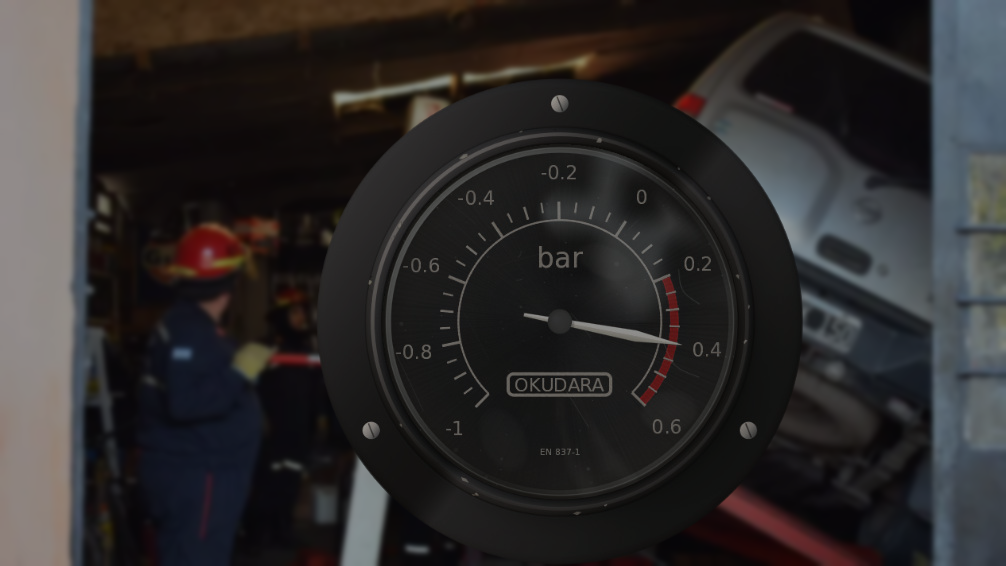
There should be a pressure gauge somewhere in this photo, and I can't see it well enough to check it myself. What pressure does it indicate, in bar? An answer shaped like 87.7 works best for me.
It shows 0.4
